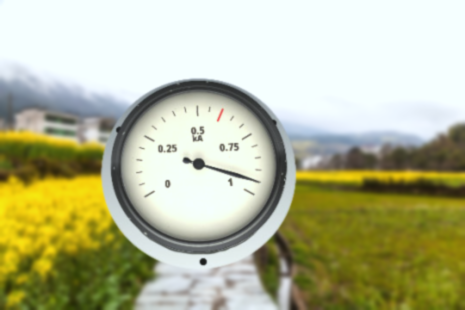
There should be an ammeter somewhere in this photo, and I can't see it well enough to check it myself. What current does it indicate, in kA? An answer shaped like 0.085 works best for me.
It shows 0.95
